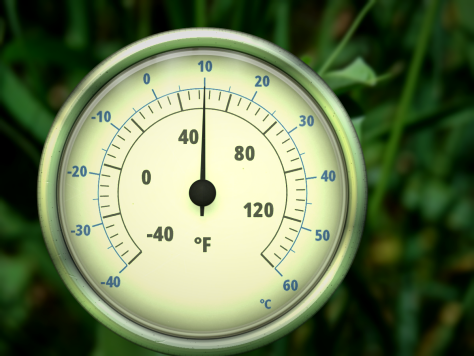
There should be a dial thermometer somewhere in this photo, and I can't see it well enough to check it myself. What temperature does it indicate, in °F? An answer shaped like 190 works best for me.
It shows 50
